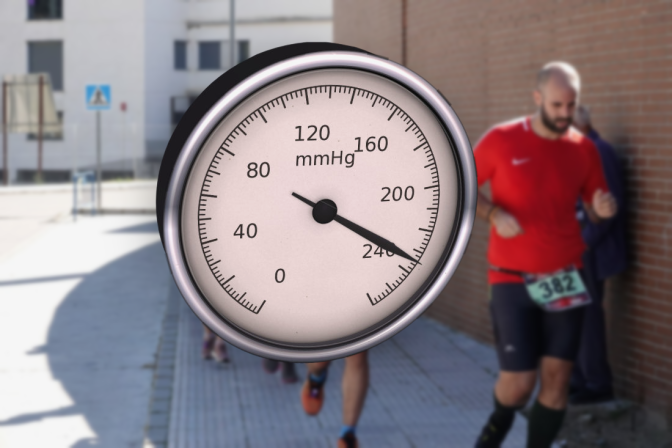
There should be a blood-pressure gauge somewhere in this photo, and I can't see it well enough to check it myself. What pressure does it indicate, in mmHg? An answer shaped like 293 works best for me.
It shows 234
